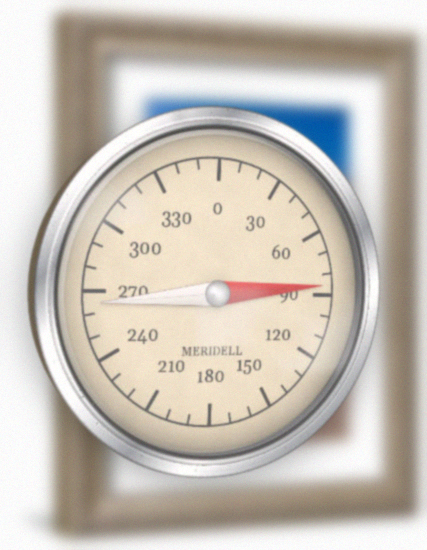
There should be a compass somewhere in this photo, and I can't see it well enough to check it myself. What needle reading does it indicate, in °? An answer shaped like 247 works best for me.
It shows 85
